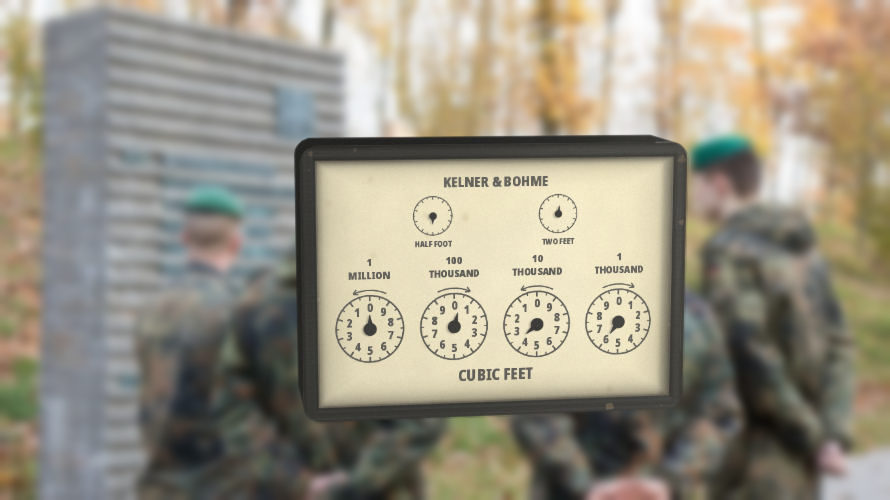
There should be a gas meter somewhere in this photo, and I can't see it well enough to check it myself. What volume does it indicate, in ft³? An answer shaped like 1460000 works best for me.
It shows 3600
